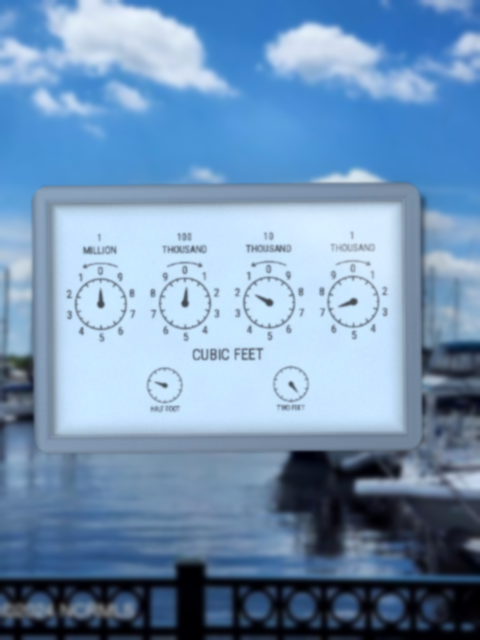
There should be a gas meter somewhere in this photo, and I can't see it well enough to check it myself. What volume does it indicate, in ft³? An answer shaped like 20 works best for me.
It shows 1700
